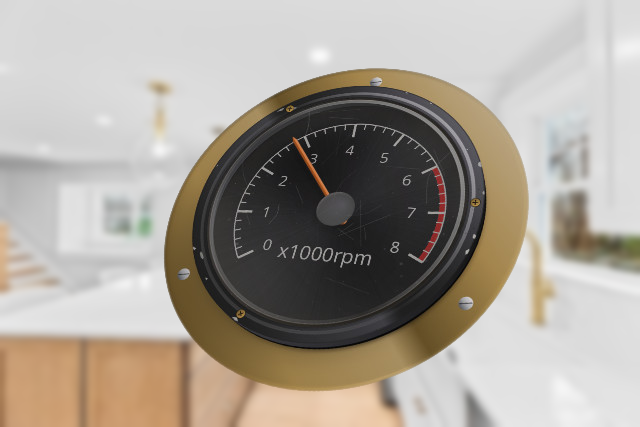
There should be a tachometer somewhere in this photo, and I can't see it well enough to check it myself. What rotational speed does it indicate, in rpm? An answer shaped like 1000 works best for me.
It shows 2800
